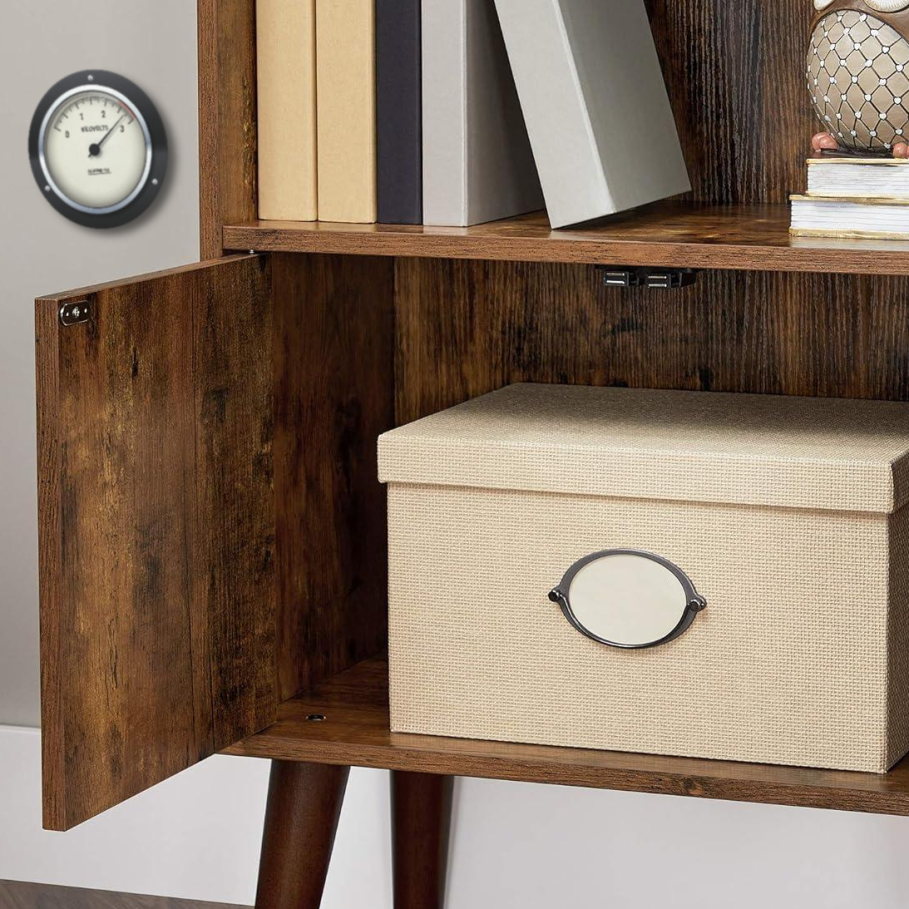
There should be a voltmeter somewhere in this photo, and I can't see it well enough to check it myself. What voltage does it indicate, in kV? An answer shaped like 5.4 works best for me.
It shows 2.75
